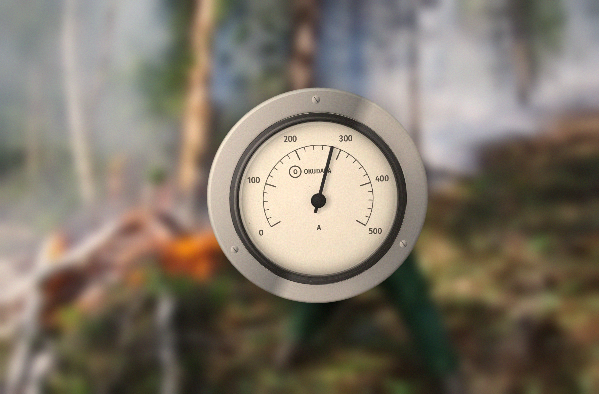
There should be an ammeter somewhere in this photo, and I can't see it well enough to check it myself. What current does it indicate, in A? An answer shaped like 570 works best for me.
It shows 280
